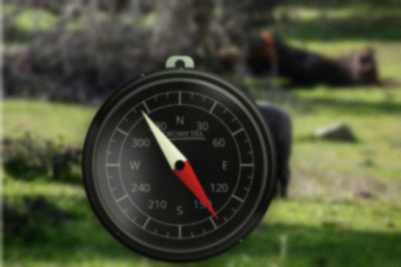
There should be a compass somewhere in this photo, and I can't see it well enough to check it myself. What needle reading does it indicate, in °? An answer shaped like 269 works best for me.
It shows 145
